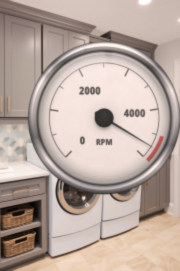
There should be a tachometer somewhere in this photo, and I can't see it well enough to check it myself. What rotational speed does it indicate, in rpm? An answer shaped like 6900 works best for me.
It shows 4750
